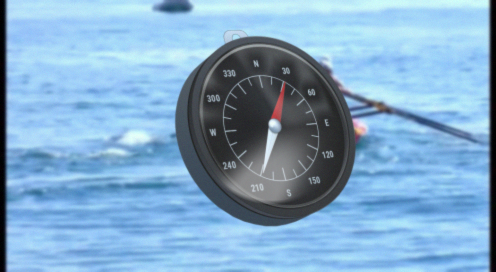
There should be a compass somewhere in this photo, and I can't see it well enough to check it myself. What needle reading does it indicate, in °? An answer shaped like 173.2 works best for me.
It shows 30
